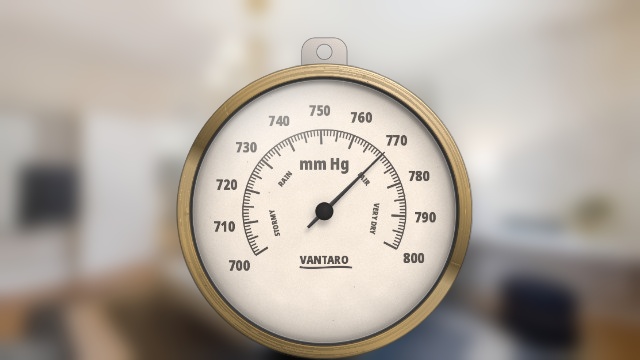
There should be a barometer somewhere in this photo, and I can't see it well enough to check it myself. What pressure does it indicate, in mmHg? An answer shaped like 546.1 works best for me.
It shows 770
